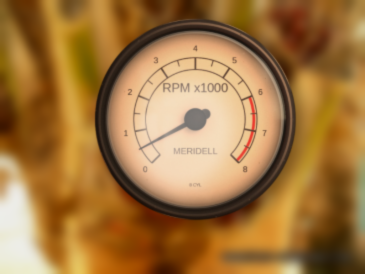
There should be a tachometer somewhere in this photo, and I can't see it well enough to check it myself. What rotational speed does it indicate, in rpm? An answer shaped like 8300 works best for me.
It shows 500
